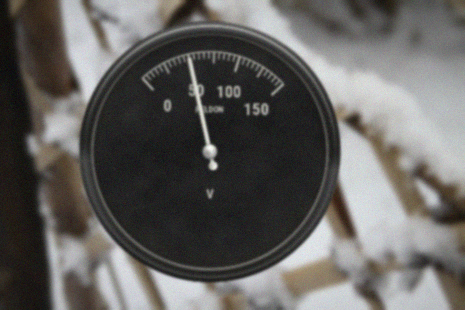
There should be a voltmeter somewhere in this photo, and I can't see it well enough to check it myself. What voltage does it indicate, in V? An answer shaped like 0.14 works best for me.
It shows 50
